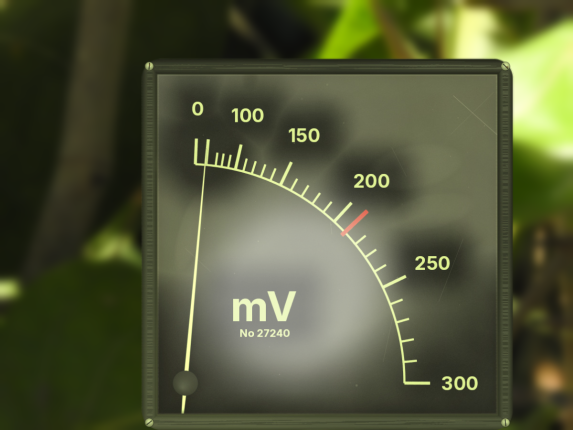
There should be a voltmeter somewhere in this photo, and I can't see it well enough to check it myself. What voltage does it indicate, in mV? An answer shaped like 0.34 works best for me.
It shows 50
